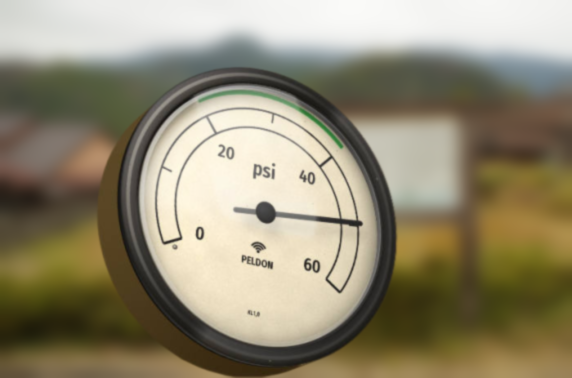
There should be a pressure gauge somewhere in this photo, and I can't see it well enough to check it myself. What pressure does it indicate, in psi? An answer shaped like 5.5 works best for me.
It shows 50
